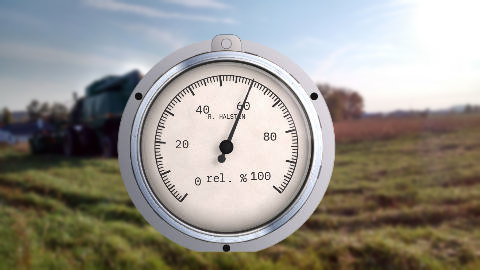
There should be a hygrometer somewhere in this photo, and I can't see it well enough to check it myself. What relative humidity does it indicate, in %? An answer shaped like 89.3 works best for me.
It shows 60
